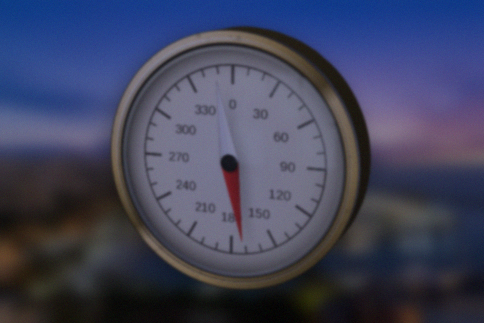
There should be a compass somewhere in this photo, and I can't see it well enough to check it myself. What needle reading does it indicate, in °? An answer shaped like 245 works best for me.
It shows 170
